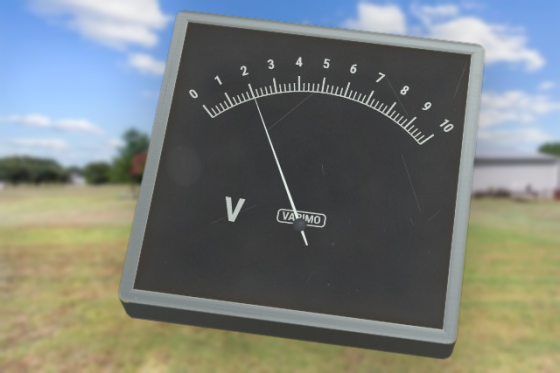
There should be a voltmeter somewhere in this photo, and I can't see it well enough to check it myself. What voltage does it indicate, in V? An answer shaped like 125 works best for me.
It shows 2
